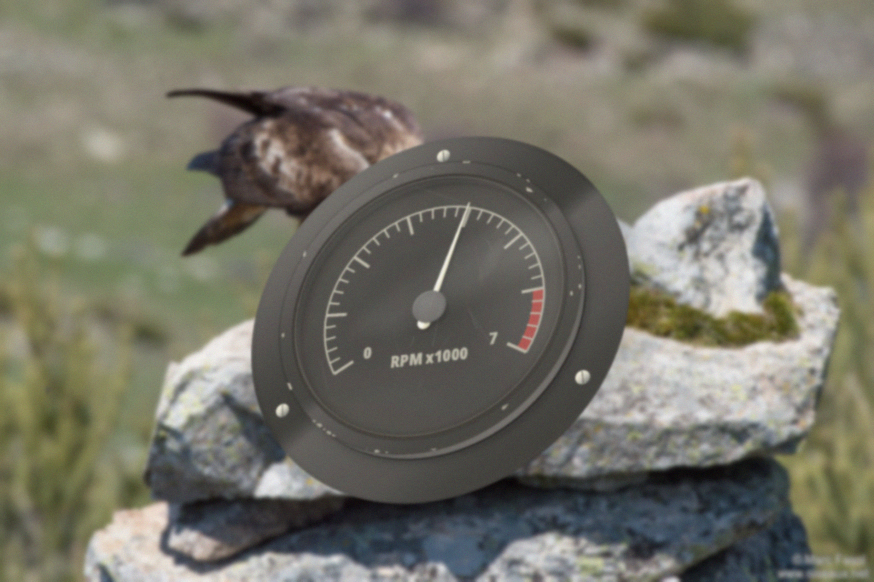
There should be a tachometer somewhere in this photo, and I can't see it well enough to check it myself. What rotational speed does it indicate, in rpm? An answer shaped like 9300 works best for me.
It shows 4000
